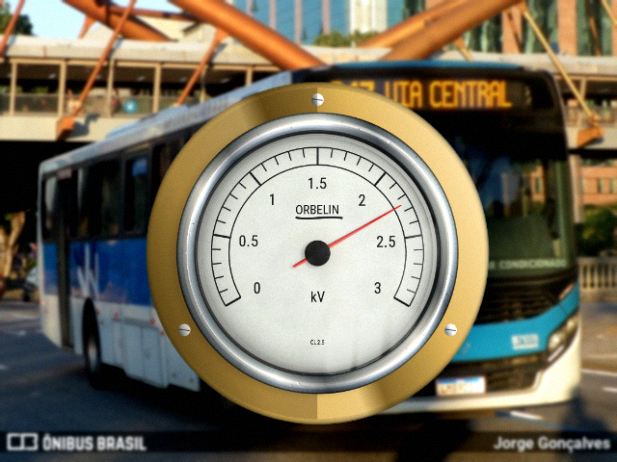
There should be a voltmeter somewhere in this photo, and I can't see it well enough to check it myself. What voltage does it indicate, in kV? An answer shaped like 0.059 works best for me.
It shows 2.25
